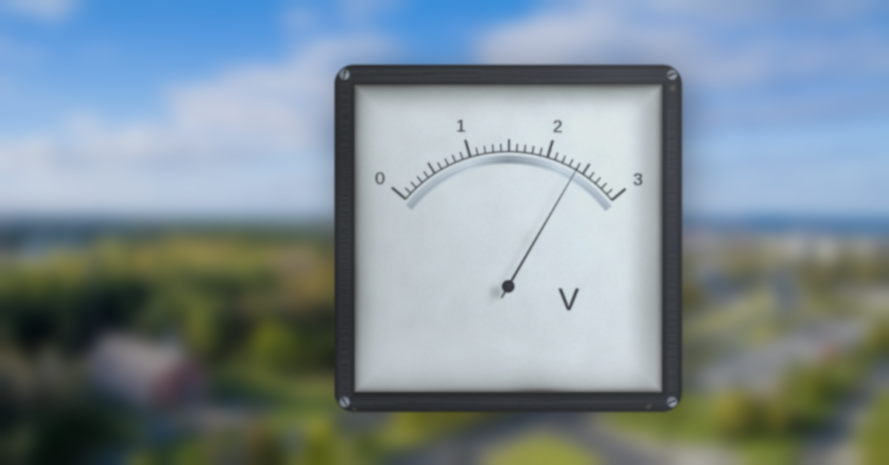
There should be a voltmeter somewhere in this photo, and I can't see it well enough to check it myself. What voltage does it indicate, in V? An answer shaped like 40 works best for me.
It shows 2.4
